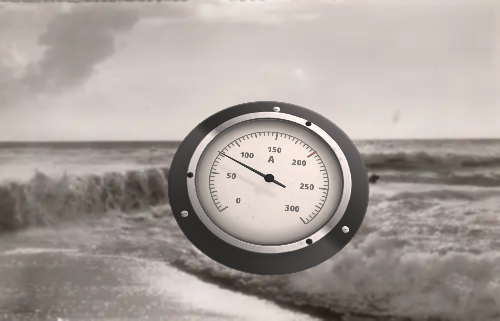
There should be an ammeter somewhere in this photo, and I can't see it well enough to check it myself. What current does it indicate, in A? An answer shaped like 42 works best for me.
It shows 75
